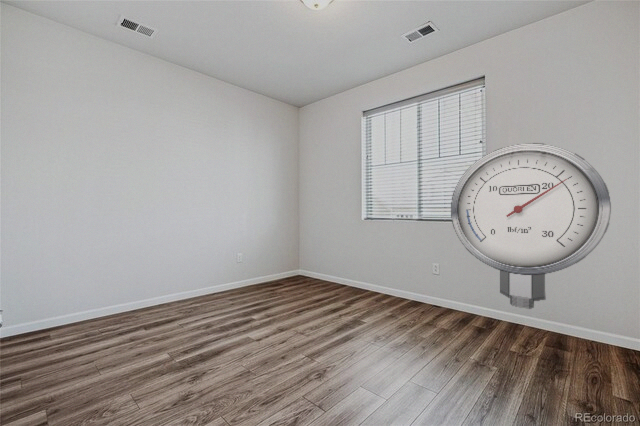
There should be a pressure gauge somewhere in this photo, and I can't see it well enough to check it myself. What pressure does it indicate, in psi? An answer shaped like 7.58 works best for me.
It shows 21
